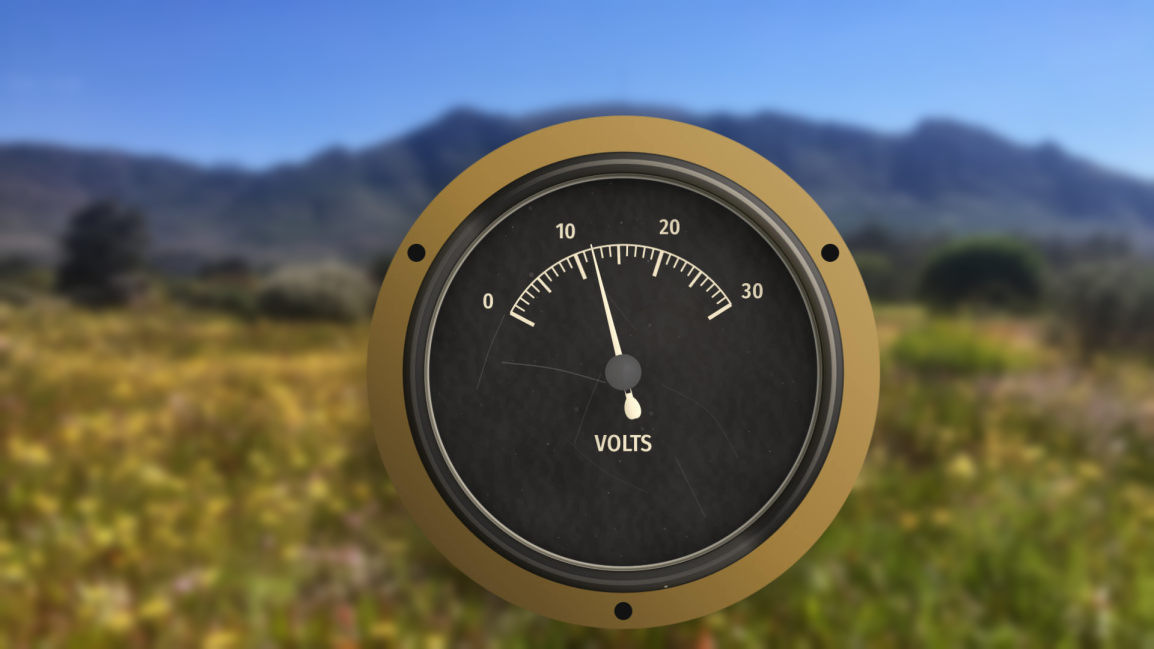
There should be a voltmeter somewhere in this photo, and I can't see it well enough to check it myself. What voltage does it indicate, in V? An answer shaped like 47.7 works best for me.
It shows 12
